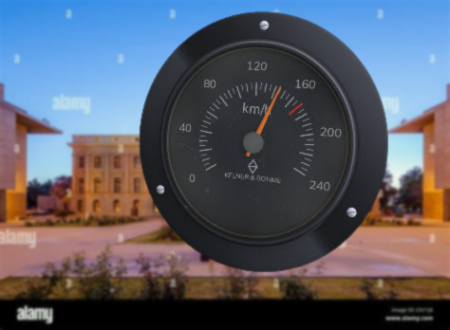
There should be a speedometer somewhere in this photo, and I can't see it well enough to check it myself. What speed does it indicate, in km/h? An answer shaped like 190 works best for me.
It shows 145
